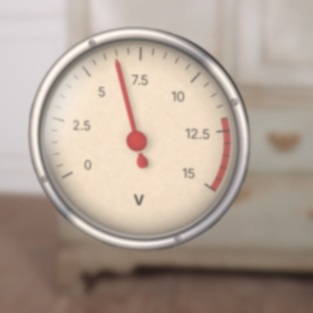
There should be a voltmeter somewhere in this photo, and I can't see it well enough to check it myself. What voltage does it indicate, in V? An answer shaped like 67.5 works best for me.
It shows 6.5
